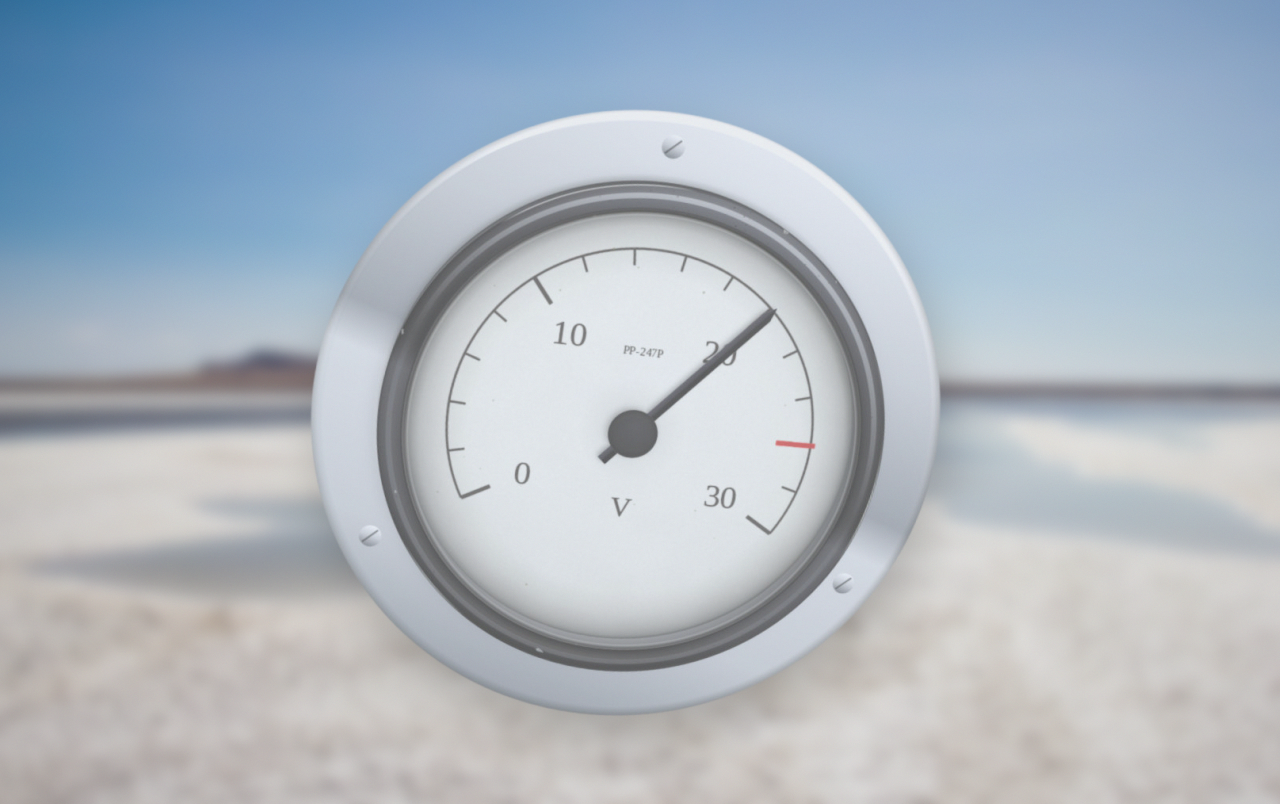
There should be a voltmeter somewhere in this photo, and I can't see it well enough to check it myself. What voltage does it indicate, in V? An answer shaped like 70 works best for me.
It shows 20
